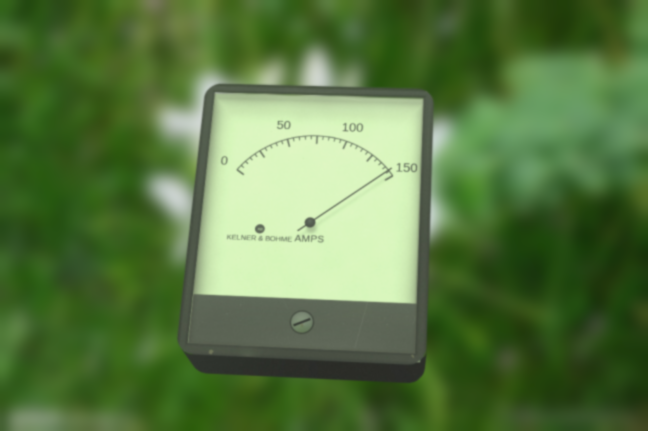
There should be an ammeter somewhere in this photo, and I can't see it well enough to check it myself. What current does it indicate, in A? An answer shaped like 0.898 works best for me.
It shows 145
